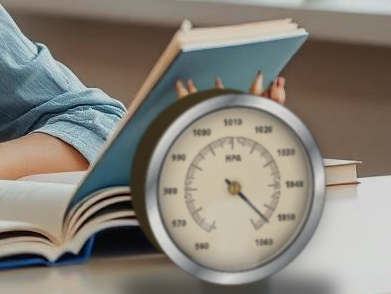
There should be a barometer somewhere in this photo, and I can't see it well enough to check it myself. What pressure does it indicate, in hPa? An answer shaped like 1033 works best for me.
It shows 1055
